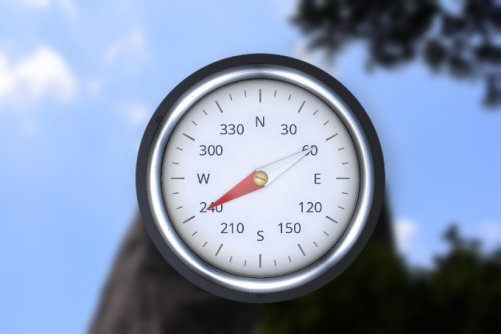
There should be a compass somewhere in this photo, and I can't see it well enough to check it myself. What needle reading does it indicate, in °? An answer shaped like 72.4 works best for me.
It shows 240
